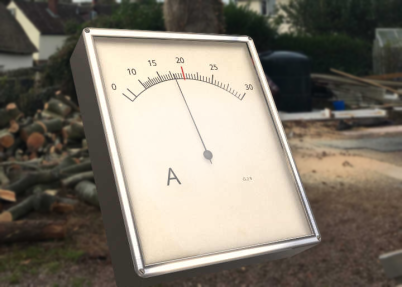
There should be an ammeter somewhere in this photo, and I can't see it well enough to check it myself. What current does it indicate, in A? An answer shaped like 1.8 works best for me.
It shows 17.5
